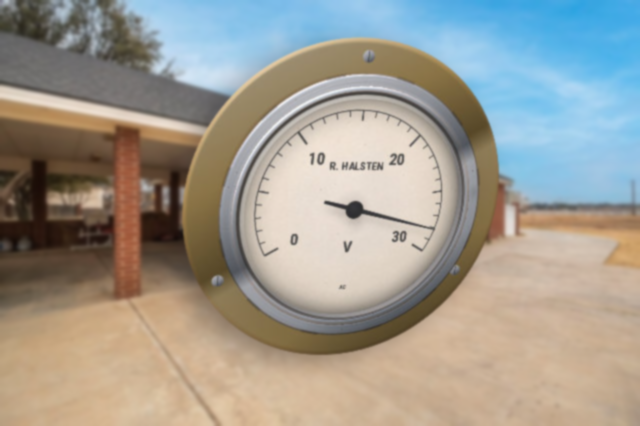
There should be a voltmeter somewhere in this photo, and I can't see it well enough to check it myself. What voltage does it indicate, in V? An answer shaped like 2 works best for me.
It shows 28
